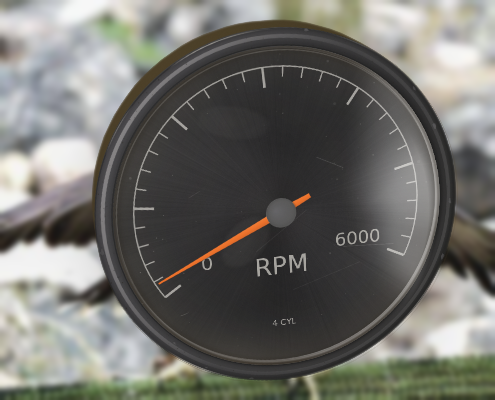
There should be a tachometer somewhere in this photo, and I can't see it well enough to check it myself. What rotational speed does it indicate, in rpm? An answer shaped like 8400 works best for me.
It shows 200
